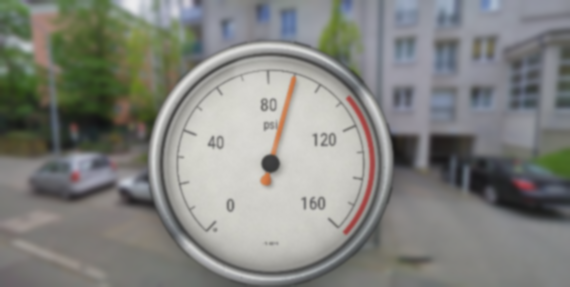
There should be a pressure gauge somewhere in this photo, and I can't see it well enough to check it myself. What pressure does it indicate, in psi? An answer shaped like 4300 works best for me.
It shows 90
